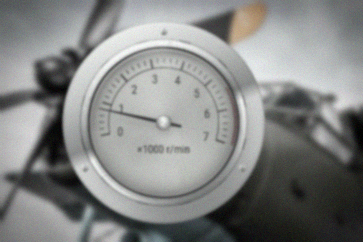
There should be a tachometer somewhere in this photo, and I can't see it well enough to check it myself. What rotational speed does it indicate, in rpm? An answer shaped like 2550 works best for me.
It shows 800
